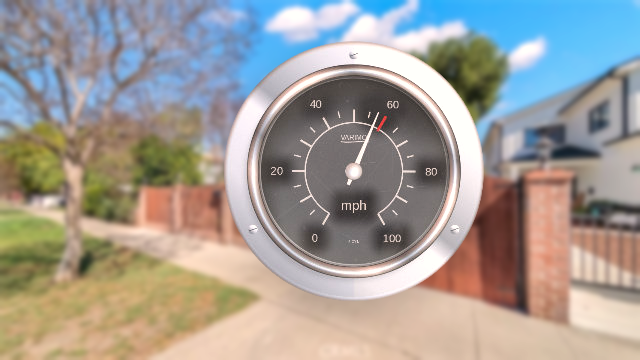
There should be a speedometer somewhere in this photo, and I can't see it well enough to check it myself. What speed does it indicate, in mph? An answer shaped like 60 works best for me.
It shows 57.5
